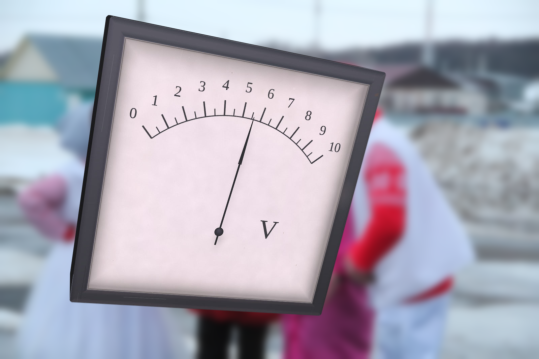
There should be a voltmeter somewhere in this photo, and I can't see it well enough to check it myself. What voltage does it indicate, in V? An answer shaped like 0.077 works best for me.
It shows 5.5
